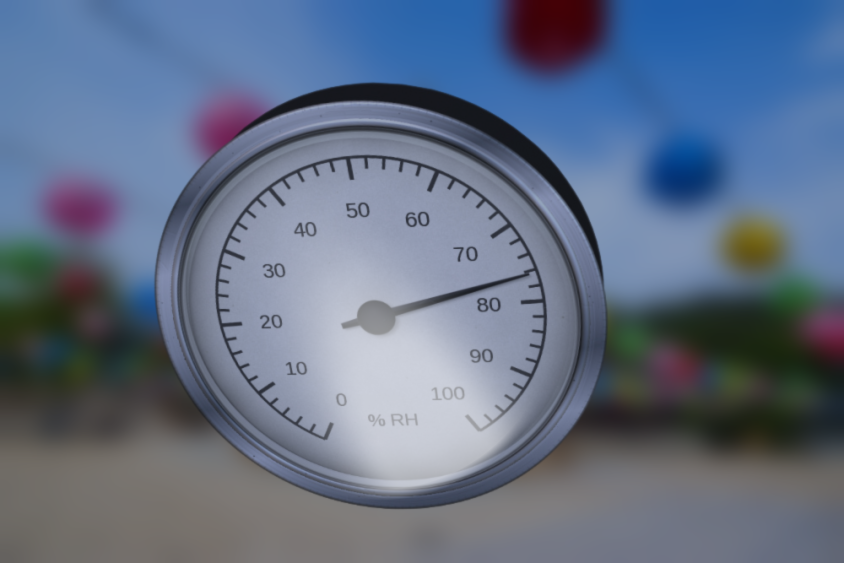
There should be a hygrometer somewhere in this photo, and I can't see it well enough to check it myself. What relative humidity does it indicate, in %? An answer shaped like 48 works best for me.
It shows 76
